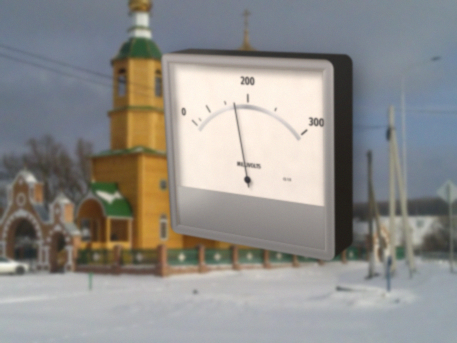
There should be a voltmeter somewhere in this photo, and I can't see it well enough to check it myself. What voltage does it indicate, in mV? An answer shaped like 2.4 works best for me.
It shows 175
